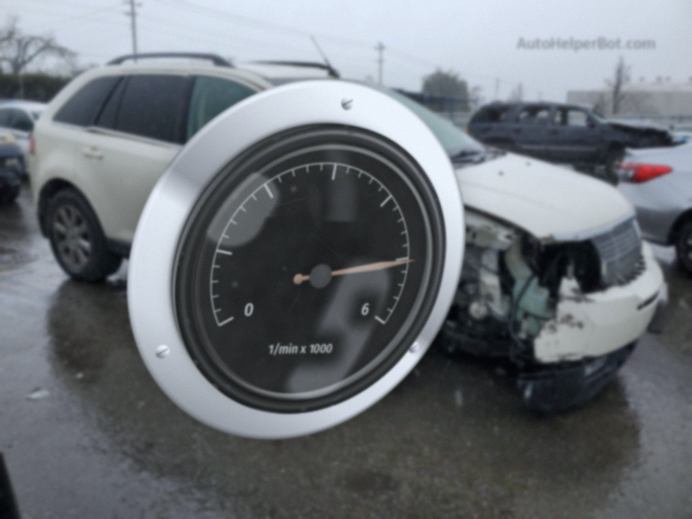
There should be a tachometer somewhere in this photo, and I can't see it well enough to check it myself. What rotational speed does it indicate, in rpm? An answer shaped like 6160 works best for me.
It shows 5000
